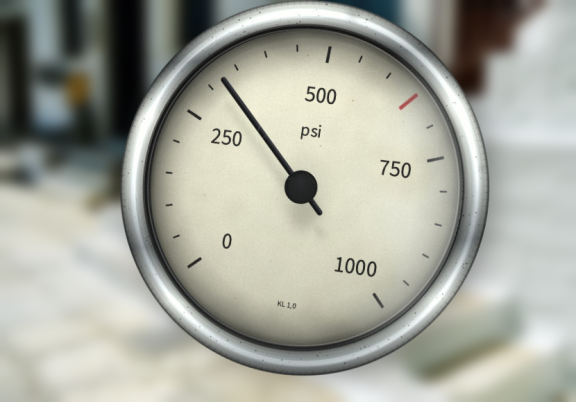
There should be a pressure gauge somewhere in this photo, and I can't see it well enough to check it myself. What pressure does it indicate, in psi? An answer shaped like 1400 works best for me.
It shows 325
